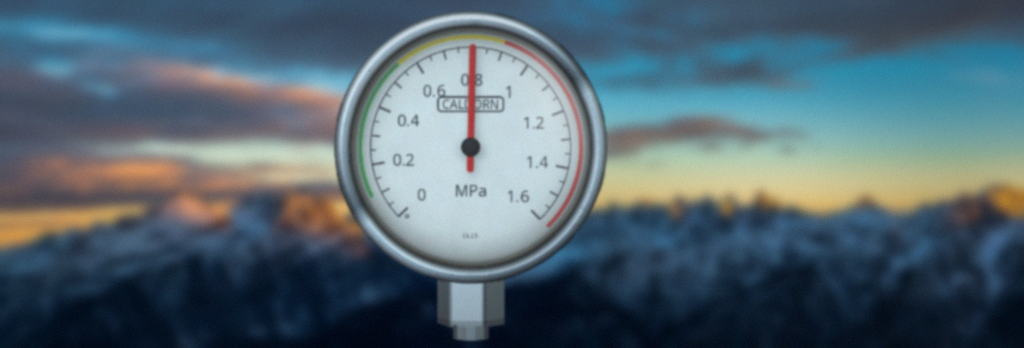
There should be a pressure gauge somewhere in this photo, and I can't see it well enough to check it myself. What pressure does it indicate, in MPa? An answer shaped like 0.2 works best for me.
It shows 0.8
